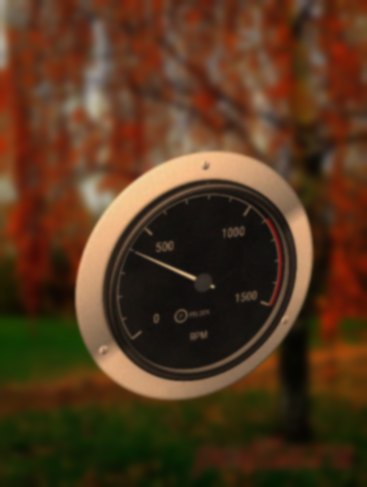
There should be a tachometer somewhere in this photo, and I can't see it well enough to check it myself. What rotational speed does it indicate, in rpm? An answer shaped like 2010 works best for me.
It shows 400
